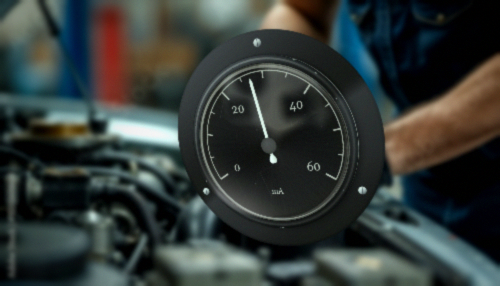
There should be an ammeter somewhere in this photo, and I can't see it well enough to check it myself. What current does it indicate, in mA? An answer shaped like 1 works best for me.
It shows 27.5
